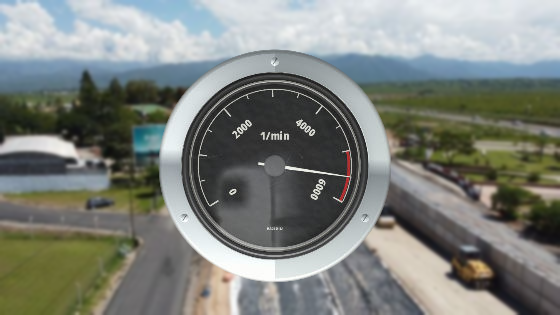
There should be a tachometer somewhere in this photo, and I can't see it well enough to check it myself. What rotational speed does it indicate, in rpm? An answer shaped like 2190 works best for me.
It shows 5500
